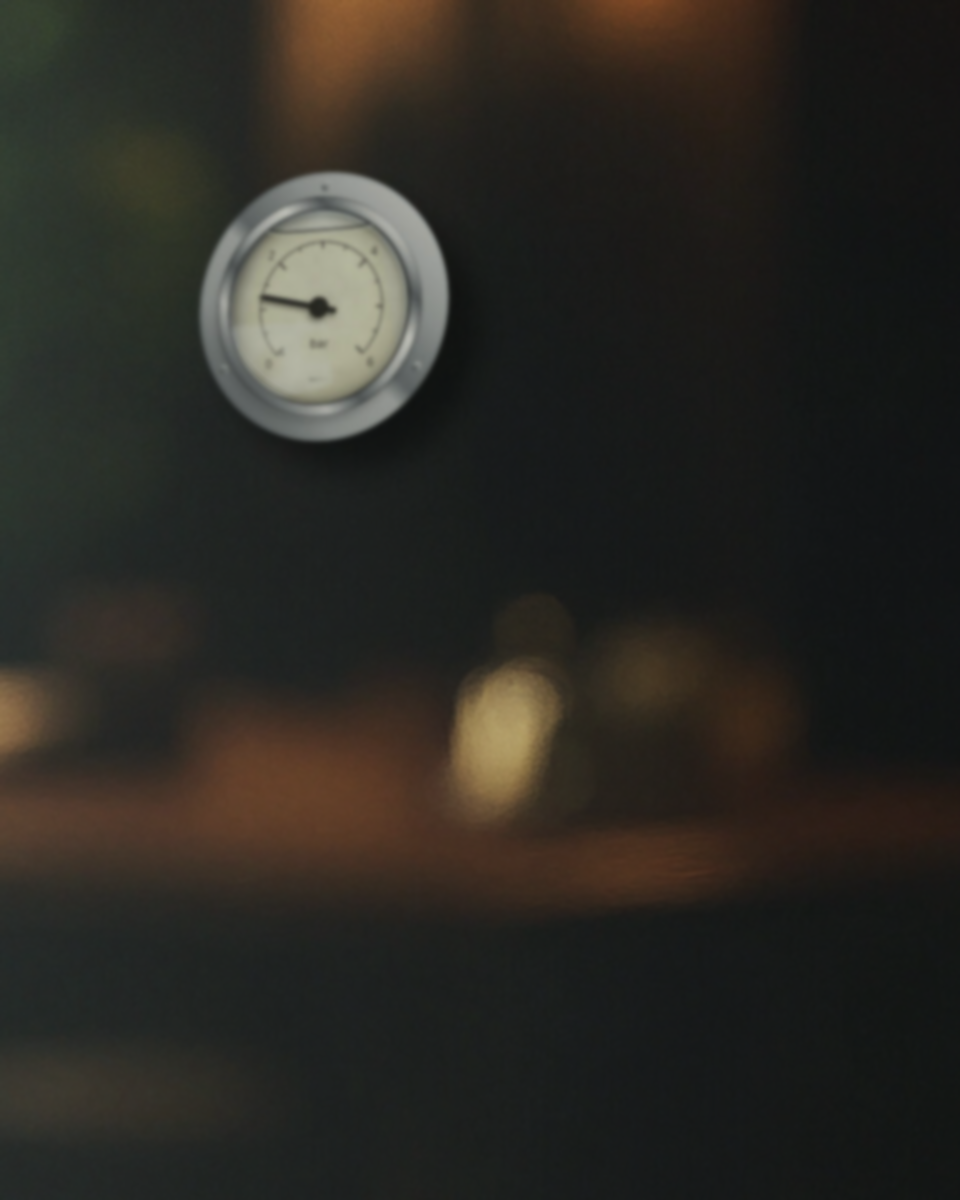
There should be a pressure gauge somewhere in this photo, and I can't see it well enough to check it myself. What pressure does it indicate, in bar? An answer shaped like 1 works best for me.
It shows 1.25
